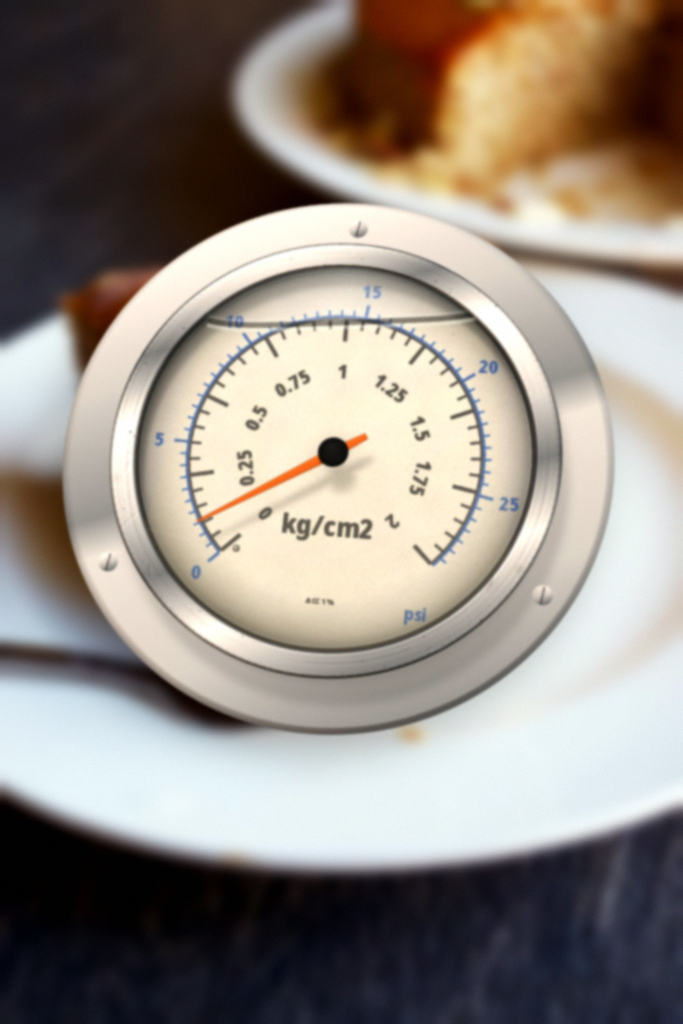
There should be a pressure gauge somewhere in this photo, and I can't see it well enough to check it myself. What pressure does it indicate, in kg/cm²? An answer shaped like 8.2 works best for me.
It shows 0.1
